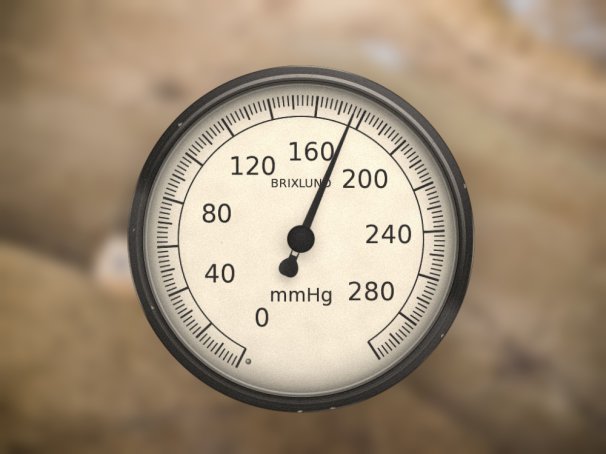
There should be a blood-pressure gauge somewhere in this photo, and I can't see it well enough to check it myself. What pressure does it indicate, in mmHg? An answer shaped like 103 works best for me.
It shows 176
